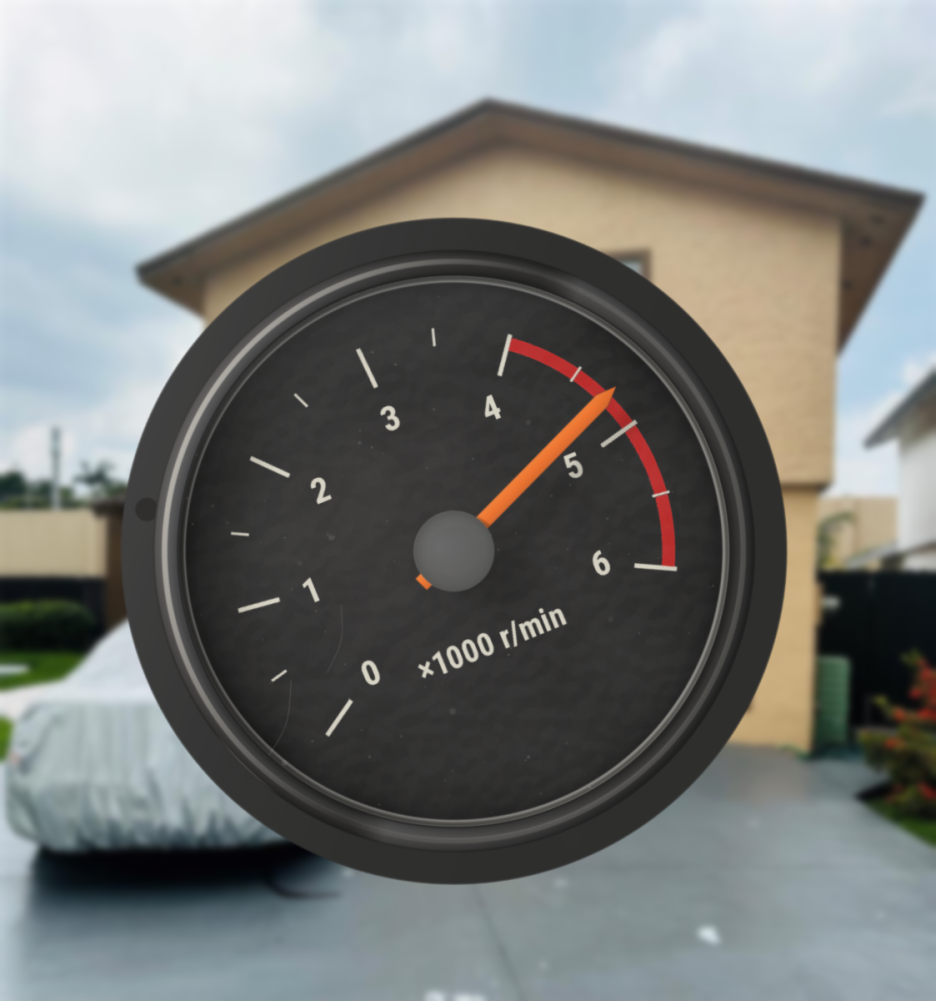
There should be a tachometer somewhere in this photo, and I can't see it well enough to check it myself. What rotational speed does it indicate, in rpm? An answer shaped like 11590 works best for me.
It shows 4750
